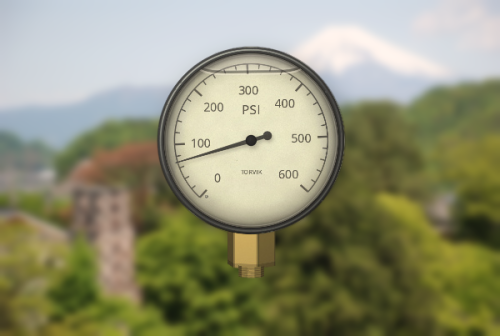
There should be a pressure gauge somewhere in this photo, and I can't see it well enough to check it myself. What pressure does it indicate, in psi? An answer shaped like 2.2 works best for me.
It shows 70
